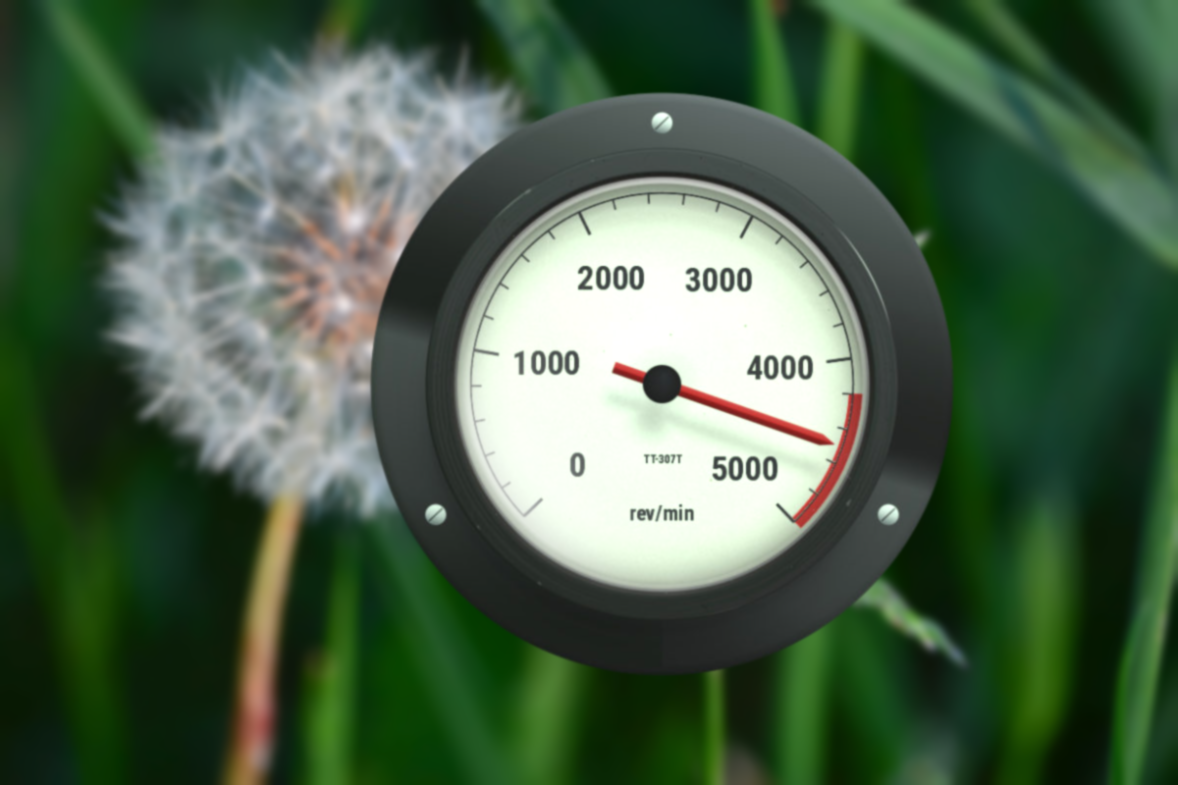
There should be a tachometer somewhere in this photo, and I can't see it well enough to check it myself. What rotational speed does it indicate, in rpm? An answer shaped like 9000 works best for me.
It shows 4500
